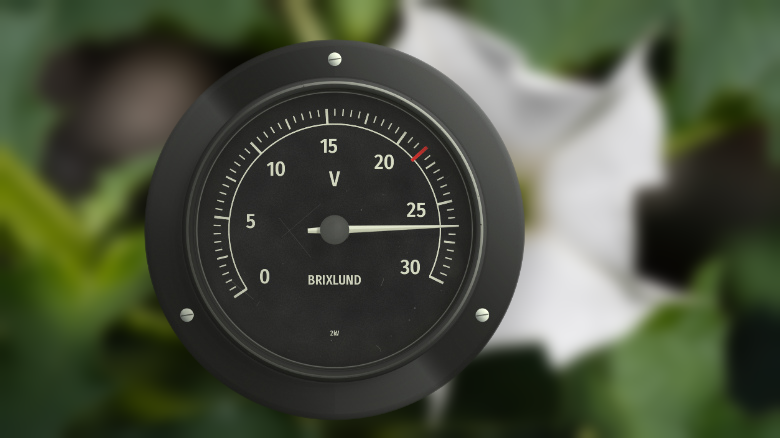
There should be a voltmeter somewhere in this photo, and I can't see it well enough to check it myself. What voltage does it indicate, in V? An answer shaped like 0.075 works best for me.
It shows 26.5
